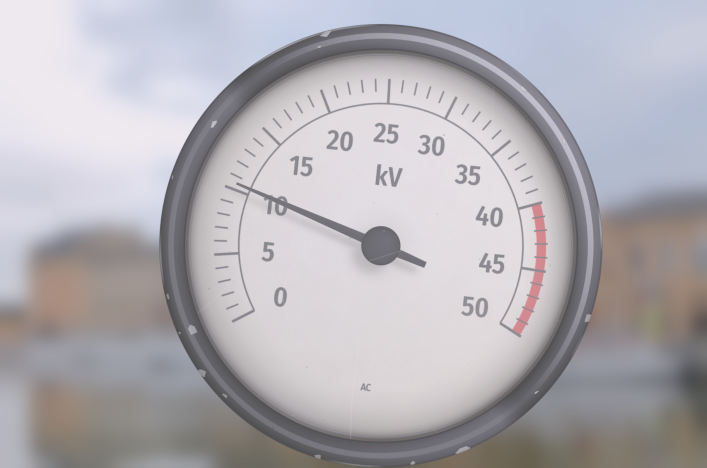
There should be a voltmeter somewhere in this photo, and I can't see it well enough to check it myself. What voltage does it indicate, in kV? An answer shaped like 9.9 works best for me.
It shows 10.5
